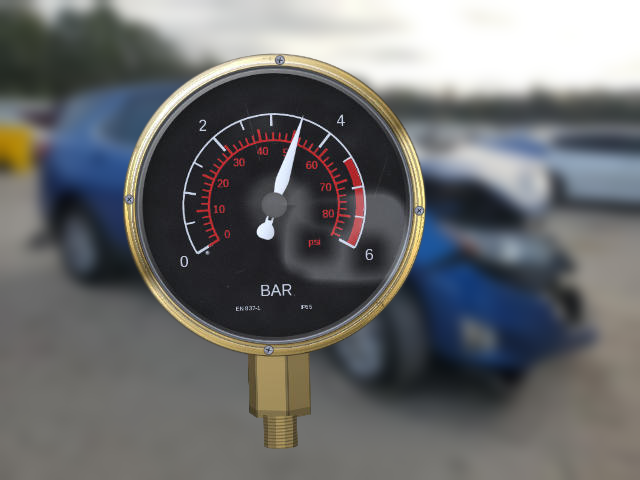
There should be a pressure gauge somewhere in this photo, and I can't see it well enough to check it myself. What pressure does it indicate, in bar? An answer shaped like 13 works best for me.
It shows 3.5
